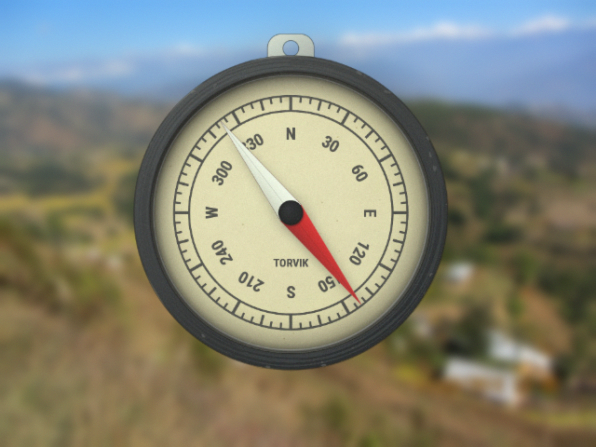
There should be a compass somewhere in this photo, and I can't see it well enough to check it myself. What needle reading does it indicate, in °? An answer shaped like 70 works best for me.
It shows 142.5
